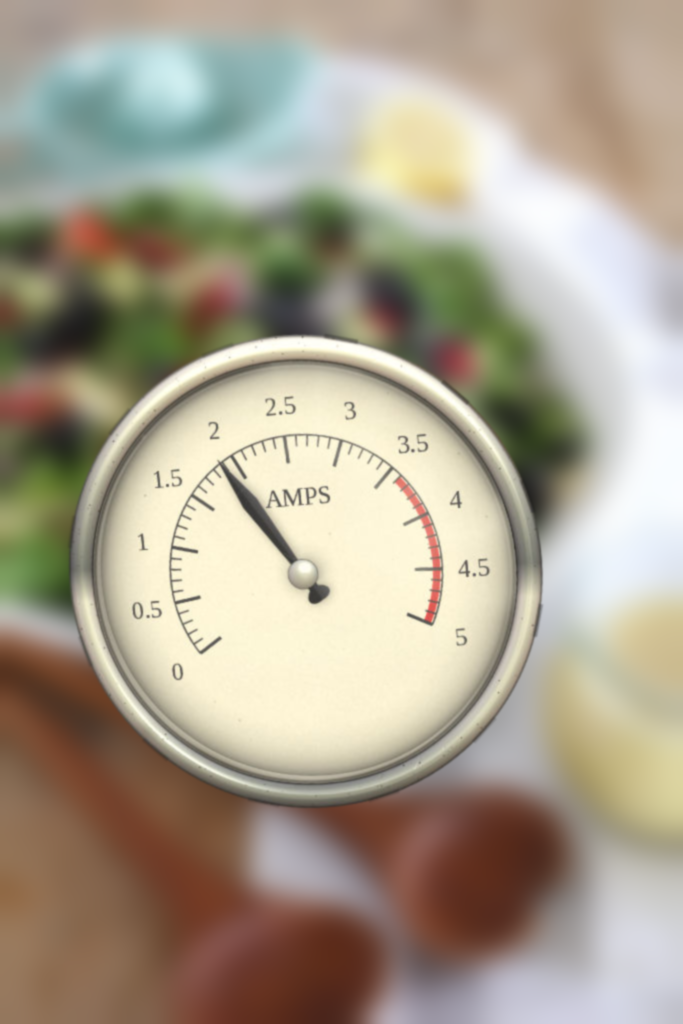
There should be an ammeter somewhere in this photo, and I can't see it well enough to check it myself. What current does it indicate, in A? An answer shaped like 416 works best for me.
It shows 1.9
